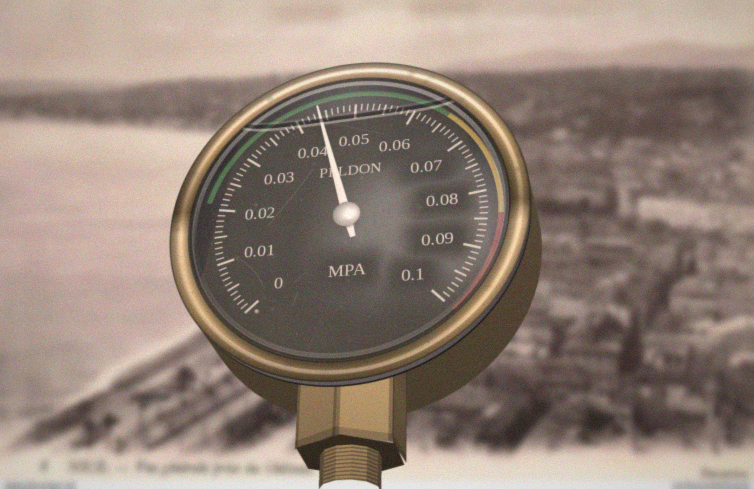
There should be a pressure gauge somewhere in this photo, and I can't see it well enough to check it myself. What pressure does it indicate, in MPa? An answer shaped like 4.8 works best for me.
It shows 0.044
